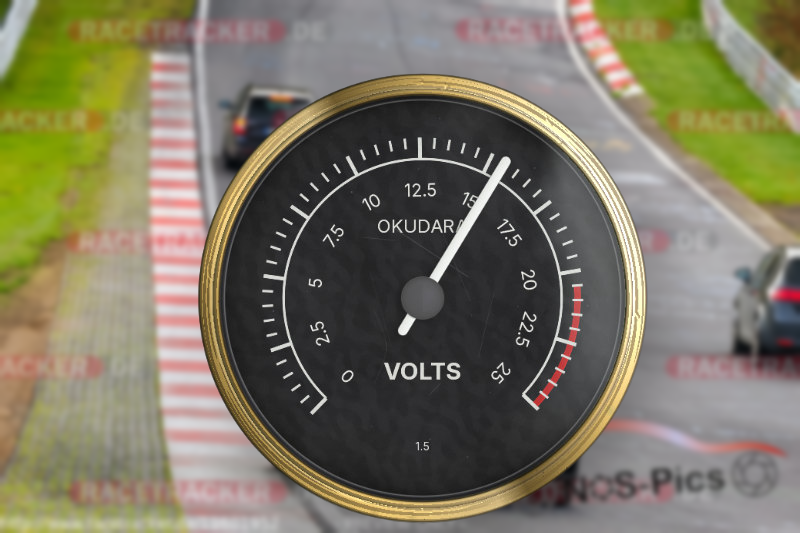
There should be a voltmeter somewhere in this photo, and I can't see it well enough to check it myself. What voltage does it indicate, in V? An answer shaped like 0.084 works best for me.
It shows 15.5
